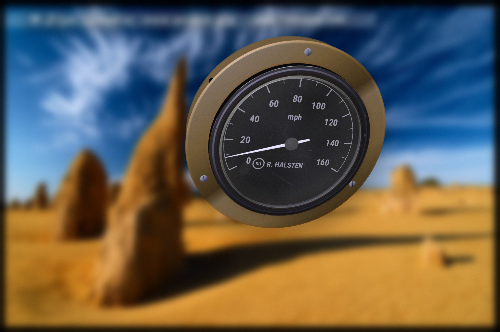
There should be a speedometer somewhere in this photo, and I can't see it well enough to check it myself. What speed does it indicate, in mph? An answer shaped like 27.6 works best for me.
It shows 10
